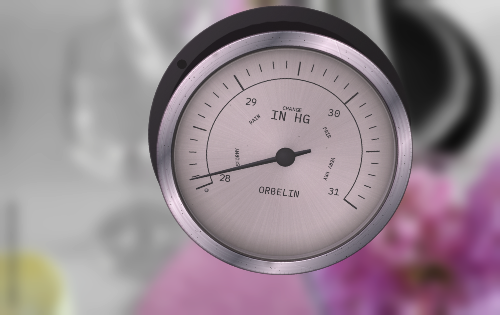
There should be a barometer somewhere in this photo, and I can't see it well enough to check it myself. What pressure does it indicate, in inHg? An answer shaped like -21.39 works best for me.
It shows 28.1
